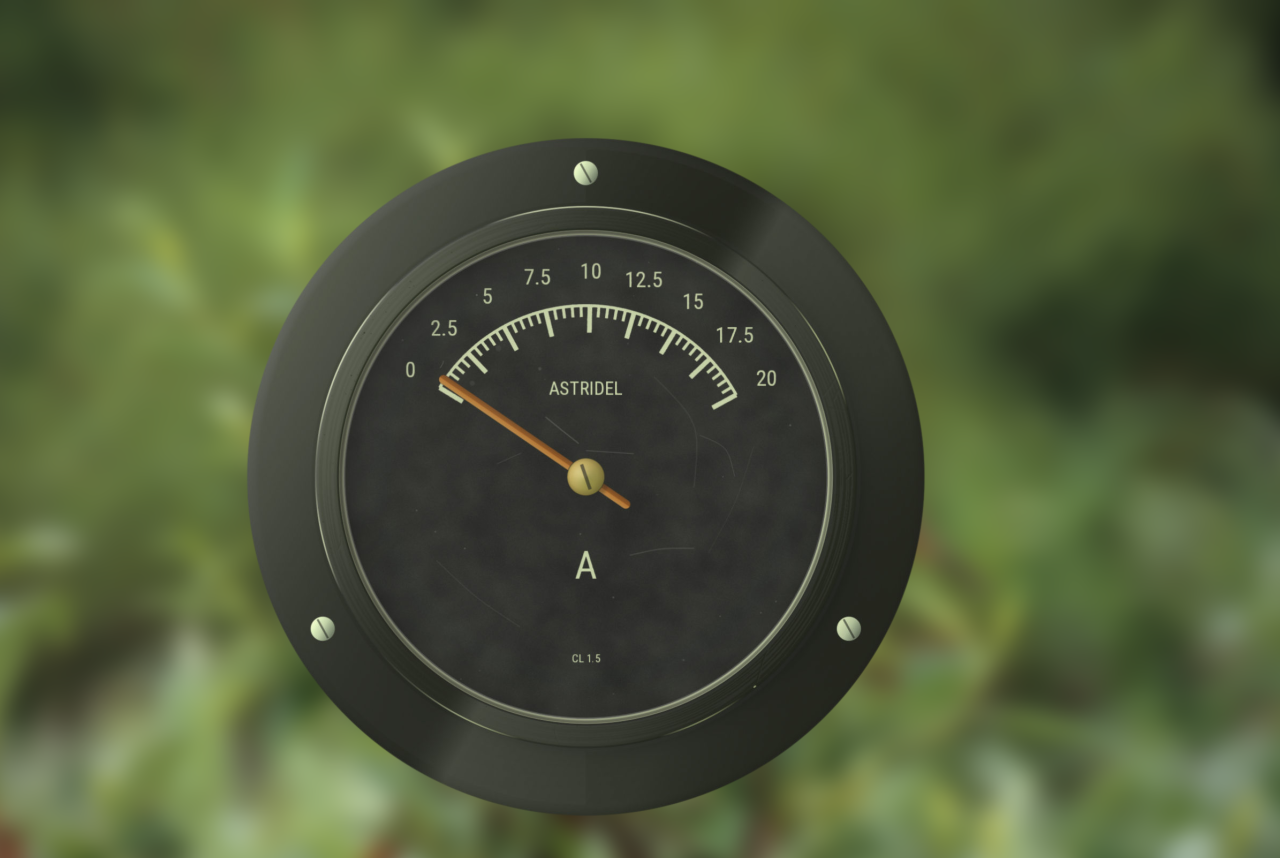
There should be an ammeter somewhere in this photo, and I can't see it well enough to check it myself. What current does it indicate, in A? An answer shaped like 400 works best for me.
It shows 0.5
